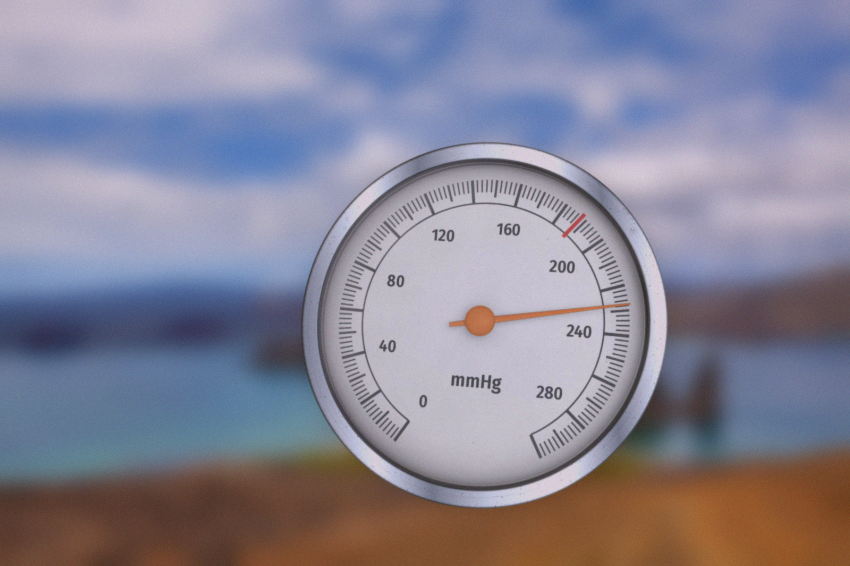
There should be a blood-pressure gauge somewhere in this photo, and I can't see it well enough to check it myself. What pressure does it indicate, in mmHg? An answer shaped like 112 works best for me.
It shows 228
